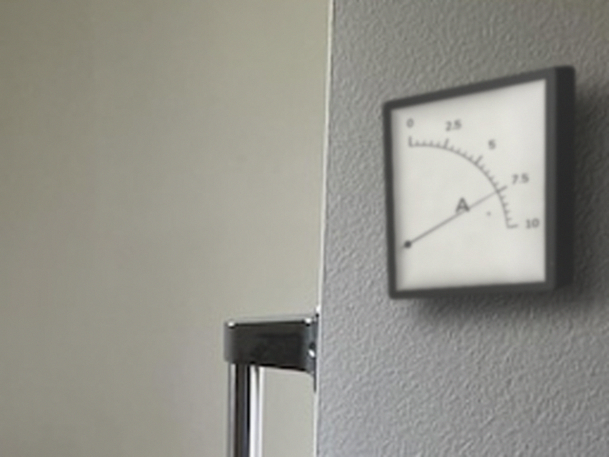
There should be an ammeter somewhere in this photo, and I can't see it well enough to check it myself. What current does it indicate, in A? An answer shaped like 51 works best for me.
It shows 7.5
